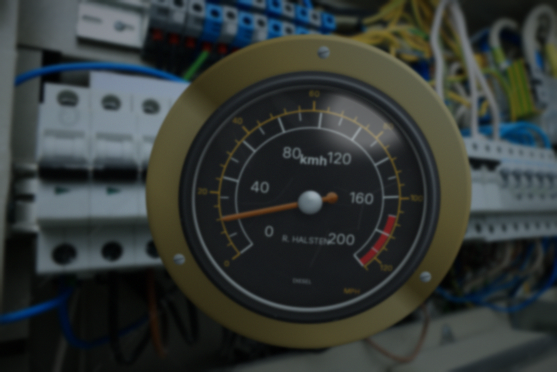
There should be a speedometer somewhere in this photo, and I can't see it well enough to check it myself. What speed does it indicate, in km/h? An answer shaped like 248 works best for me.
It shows 20
